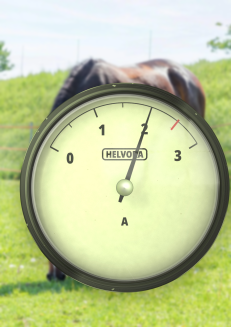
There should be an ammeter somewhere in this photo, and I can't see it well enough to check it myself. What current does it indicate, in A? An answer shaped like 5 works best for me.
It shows 2
